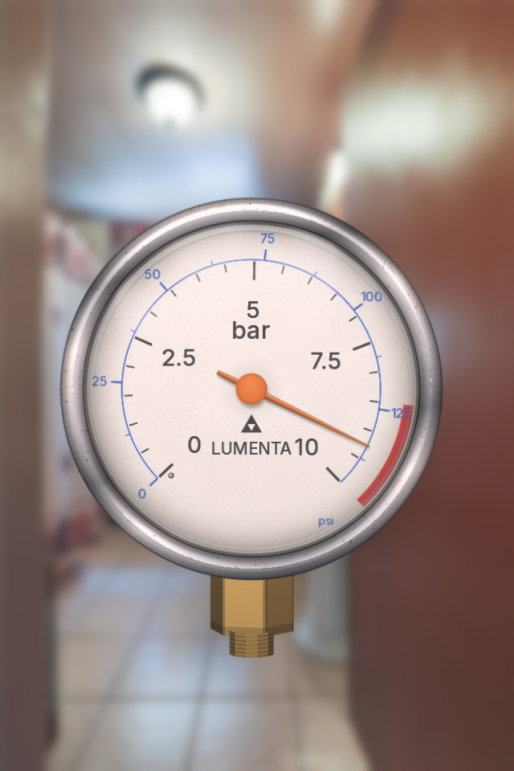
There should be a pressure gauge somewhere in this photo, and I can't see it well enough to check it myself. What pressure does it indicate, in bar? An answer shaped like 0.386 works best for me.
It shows 9.25
